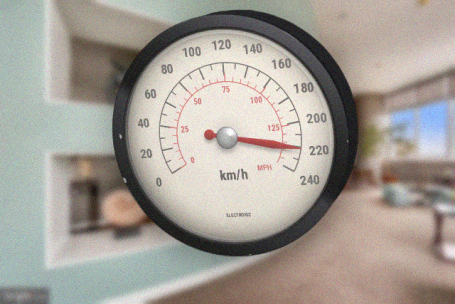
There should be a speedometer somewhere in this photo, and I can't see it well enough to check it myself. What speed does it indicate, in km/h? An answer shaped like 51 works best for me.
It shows 220
